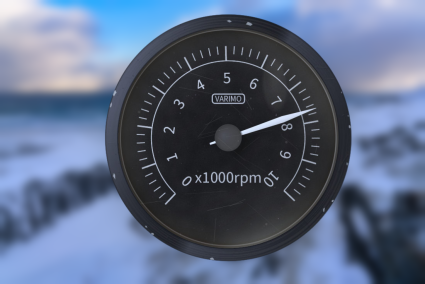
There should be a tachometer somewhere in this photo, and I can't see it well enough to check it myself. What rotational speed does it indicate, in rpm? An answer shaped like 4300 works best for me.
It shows 7700
